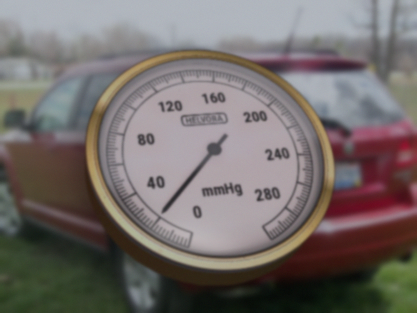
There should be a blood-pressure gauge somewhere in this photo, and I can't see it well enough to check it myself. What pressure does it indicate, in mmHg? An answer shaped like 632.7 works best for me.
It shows 20
